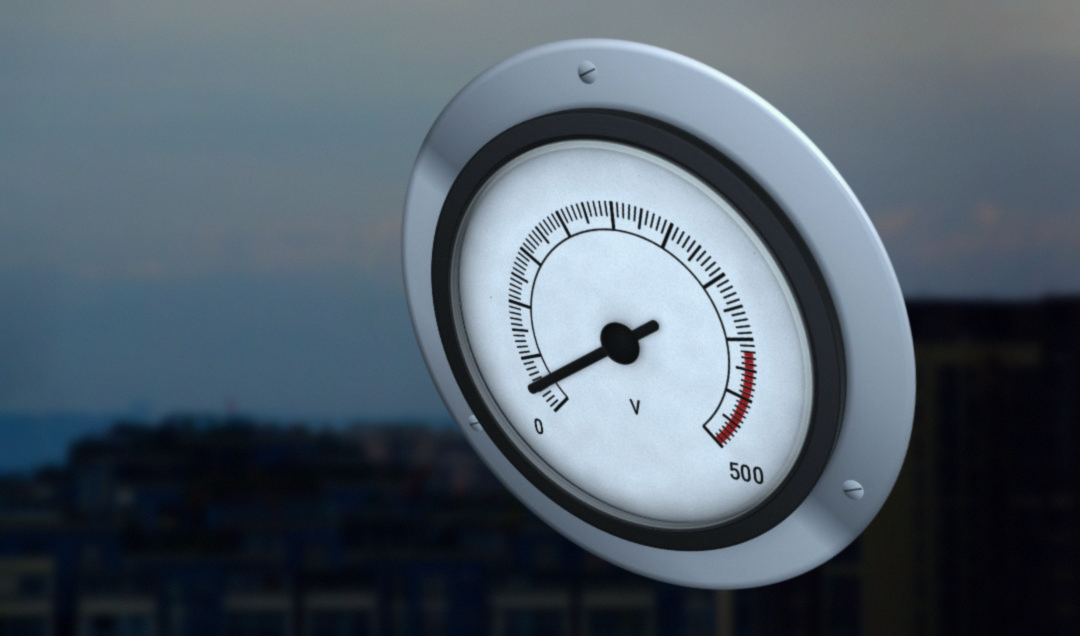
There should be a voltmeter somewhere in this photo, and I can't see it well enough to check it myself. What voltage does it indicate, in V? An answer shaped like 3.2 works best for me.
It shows 25
